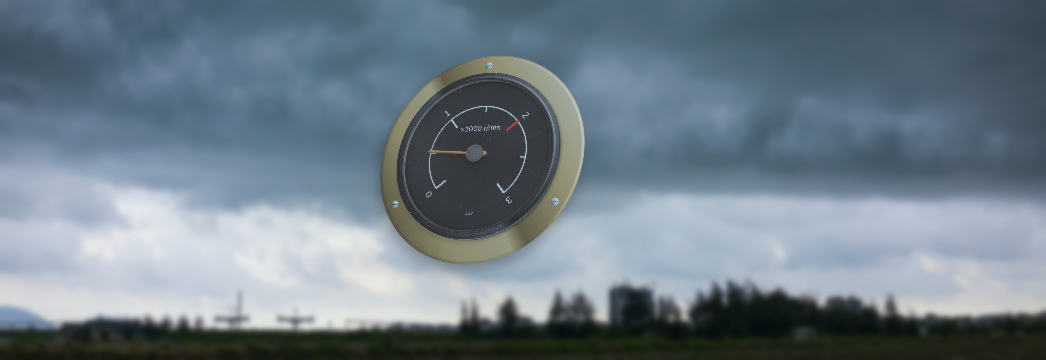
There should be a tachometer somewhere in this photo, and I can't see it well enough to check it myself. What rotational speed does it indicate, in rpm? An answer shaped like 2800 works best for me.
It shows 500
